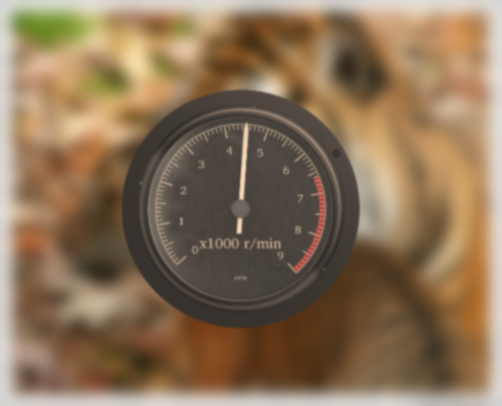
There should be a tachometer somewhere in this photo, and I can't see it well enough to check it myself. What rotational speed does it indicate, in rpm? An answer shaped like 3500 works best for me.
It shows 4500
